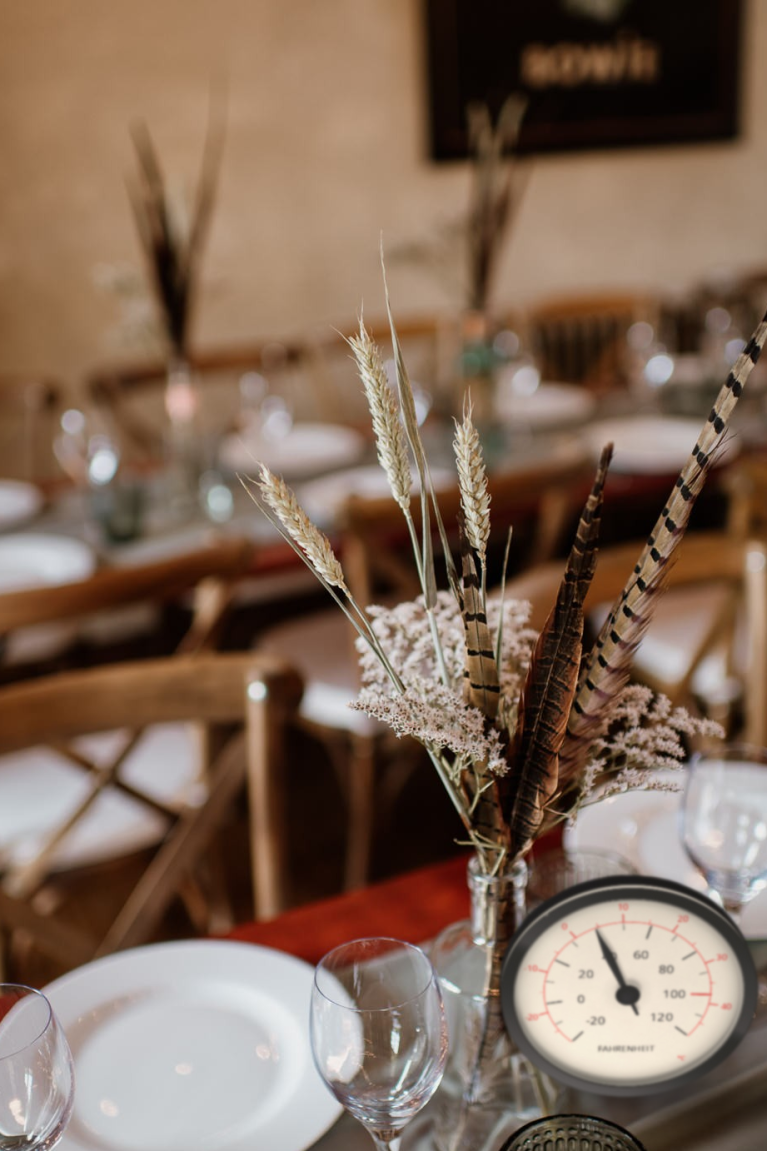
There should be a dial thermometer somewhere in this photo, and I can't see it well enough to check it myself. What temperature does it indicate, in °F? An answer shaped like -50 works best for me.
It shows 40
